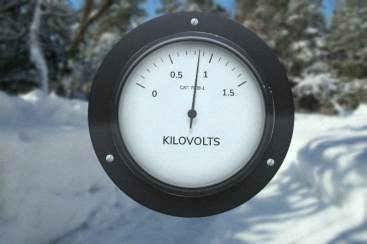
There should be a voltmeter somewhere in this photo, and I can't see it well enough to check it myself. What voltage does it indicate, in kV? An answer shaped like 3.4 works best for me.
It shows 0.85
